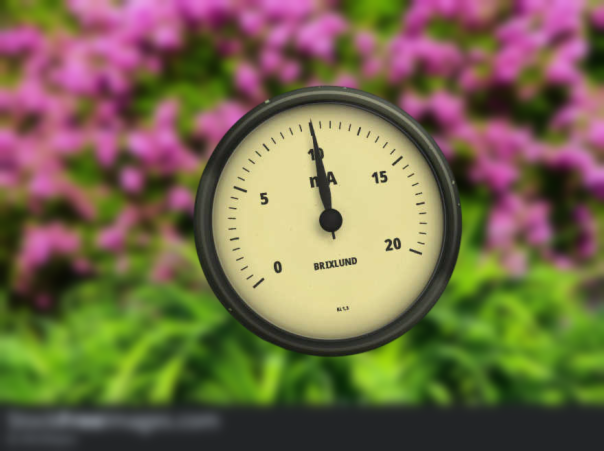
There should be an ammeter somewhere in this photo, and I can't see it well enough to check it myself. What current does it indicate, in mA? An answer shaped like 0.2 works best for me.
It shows 10
